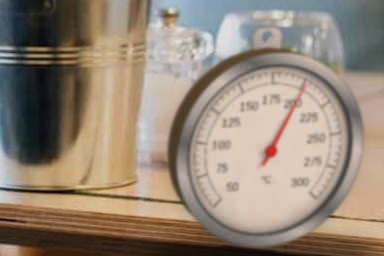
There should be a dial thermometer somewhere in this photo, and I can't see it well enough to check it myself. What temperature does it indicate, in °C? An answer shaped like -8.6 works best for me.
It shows 200
